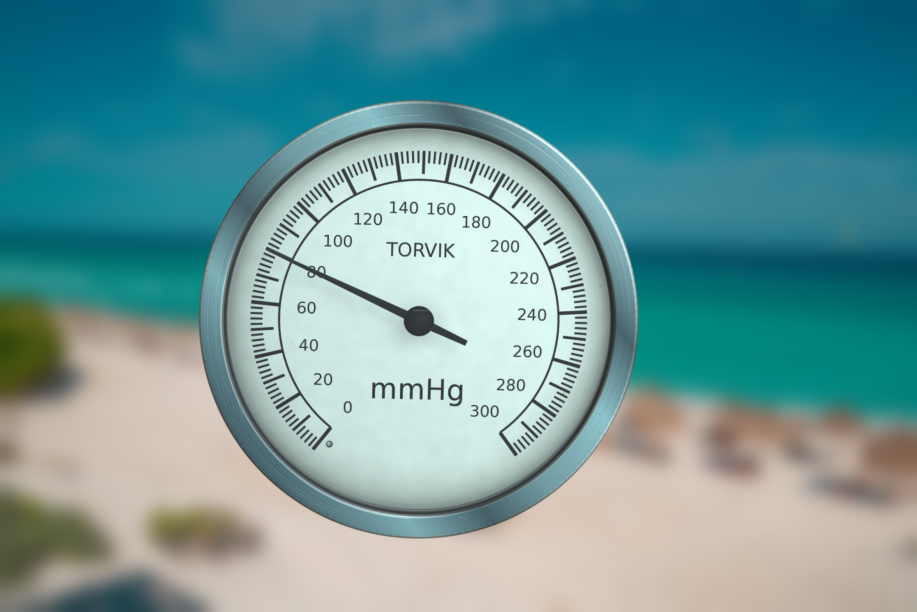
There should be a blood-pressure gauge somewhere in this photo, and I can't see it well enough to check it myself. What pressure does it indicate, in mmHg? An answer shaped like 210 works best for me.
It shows 80
